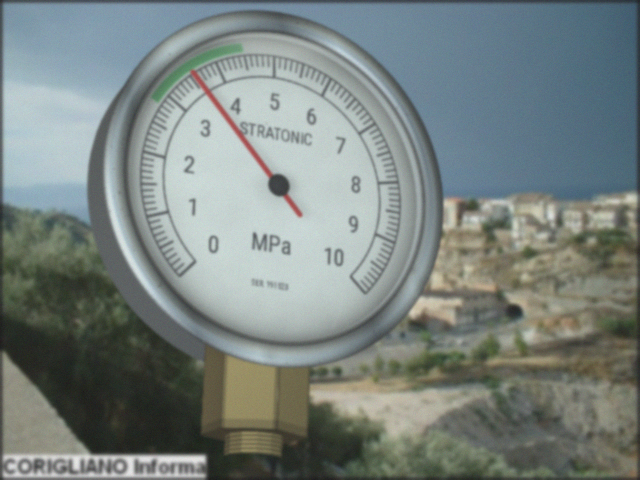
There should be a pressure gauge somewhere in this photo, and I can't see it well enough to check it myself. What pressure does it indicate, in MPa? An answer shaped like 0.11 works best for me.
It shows 3.5
